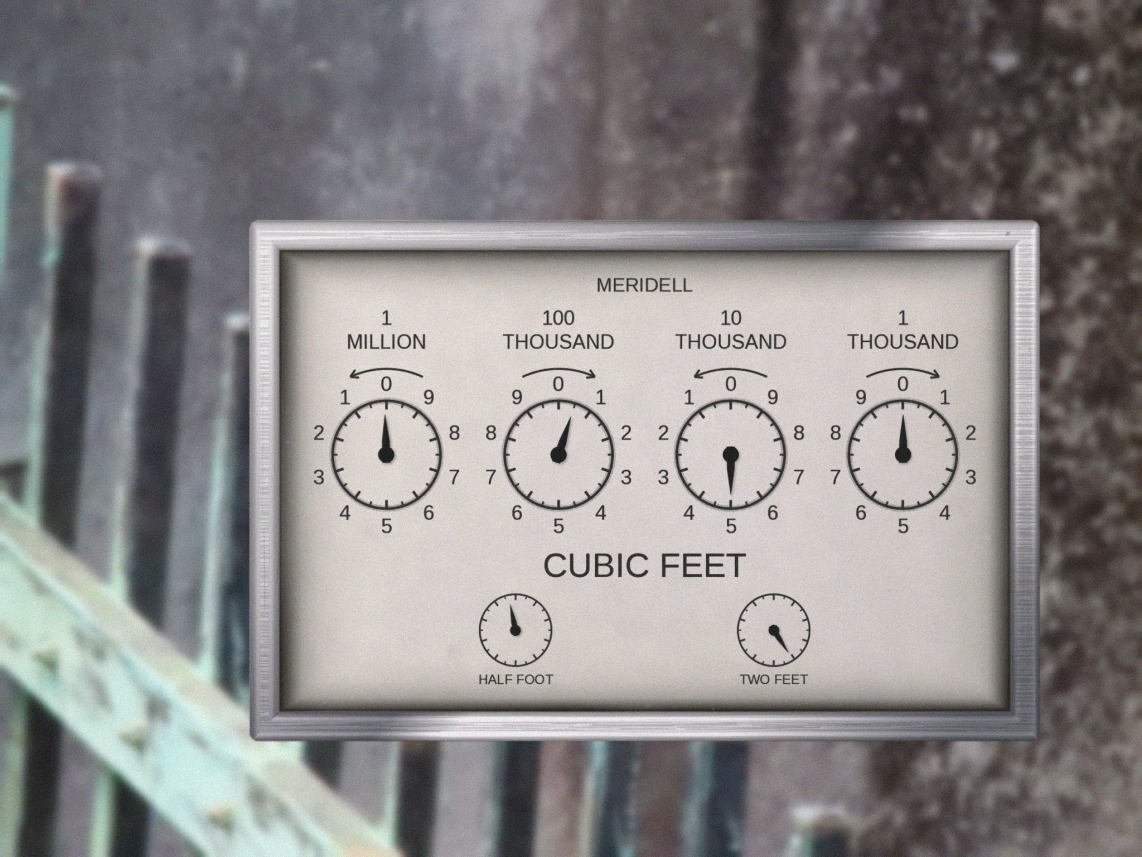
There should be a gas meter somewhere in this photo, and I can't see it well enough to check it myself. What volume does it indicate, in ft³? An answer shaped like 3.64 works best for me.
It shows 5000
